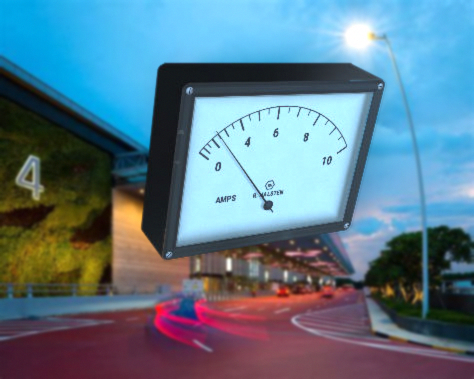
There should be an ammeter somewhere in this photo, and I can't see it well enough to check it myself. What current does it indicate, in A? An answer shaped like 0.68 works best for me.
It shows 2.5
